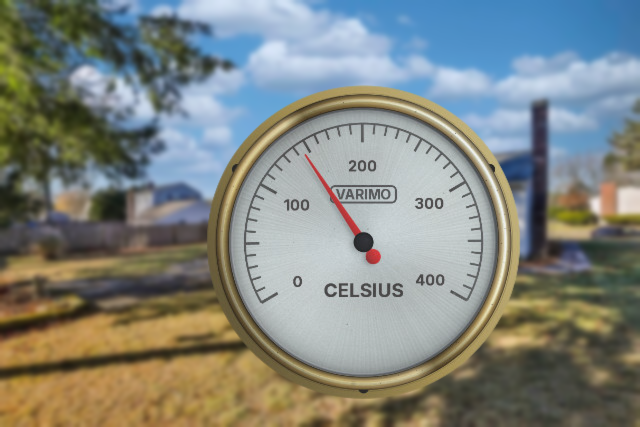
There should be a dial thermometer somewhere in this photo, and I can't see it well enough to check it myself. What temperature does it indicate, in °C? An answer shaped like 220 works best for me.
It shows 145
